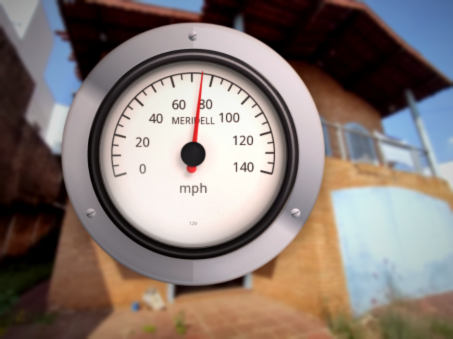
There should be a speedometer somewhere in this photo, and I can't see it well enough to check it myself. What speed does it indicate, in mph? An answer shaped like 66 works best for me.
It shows 75
